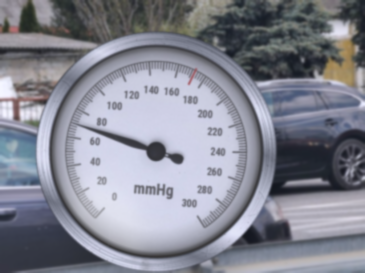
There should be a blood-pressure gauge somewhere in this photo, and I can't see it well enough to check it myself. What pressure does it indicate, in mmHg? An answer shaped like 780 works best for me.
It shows 70
